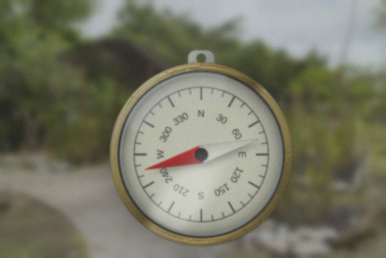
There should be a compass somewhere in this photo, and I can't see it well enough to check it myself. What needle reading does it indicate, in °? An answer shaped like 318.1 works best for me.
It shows 255
